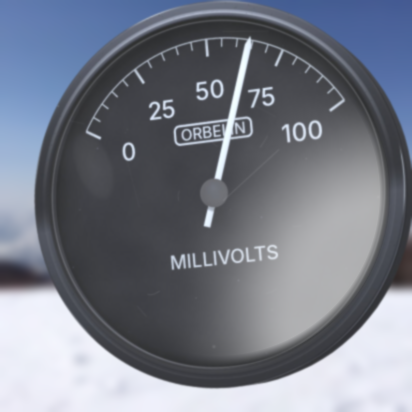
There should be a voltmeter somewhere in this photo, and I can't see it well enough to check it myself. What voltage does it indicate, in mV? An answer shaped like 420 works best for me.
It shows 65
